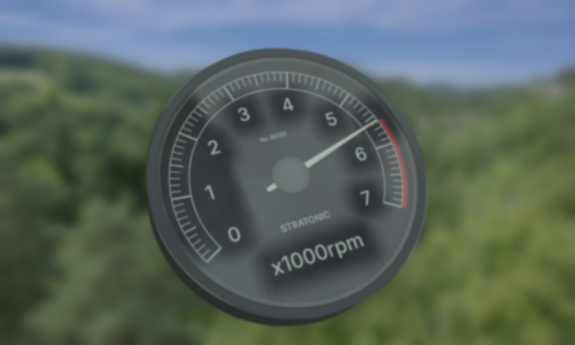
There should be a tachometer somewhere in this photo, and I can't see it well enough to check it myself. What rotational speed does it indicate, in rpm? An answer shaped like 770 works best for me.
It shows 5600
